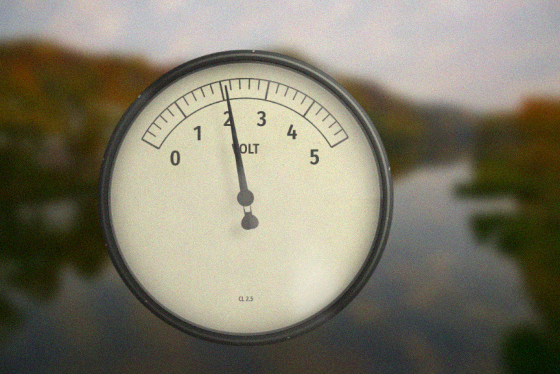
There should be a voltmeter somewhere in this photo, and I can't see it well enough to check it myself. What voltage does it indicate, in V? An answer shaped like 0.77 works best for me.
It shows 2.1
